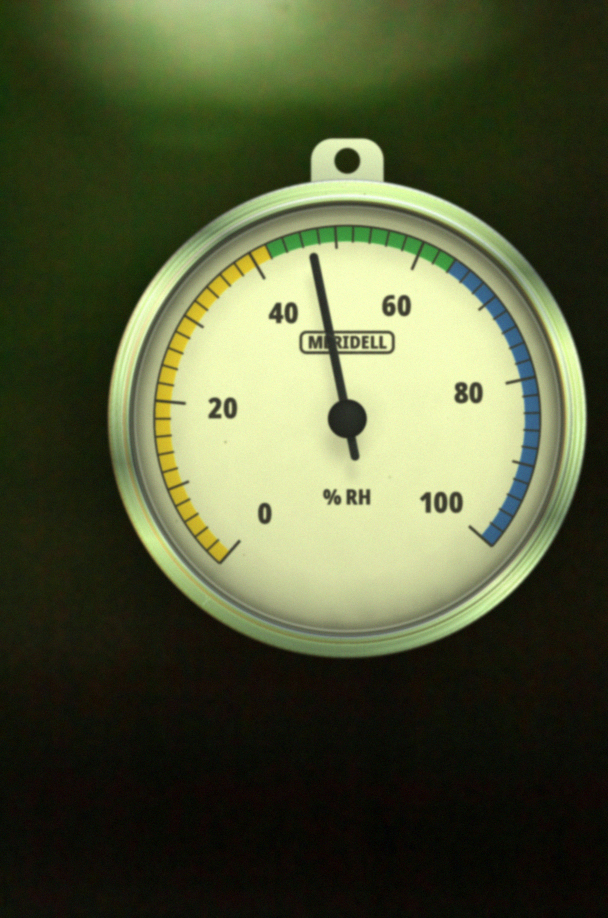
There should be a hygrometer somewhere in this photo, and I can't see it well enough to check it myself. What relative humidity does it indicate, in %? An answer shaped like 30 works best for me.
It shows 47
